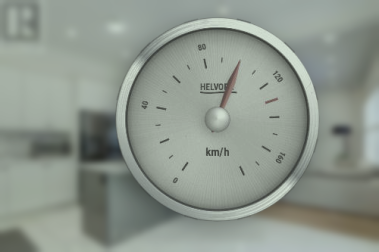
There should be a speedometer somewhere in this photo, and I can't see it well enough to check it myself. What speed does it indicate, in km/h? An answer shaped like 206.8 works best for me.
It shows 100
